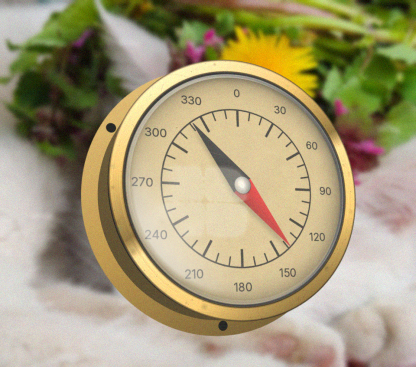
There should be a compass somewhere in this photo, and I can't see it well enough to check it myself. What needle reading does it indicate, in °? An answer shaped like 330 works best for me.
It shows 140
